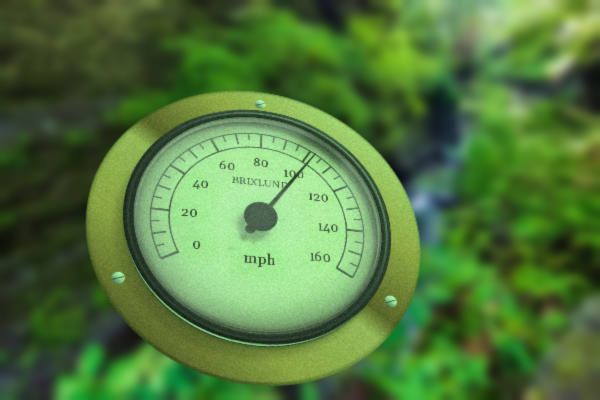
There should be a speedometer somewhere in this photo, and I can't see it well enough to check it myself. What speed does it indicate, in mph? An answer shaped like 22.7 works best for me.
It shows 102.5
